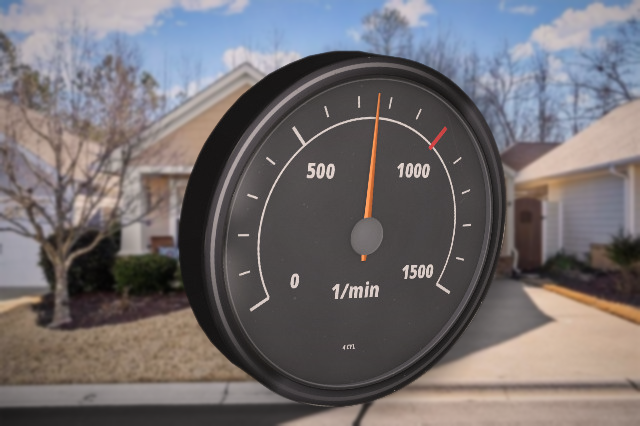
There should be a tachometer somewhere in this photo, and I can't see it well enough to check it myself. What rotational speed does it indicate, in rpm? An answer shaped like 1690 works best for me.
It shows 750
